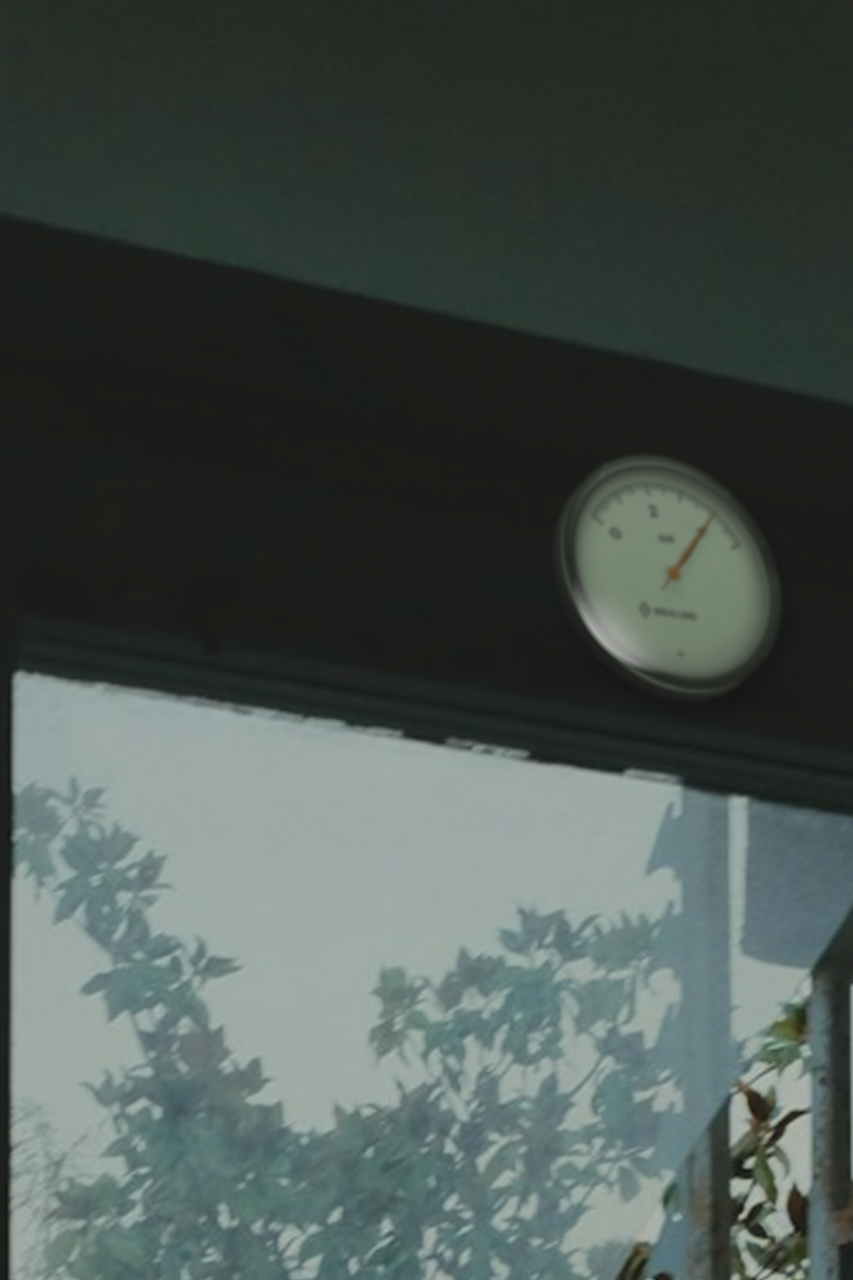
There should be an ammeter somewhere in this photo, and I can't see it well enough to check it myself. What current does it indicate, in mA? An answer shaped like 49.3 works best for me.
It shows 4
